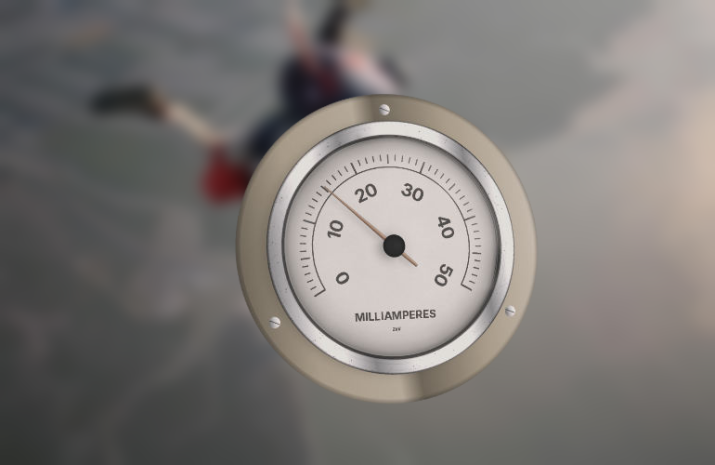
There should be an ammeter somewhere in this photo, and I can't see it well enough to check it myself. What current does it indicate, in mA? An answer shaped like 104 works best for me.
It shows 15
